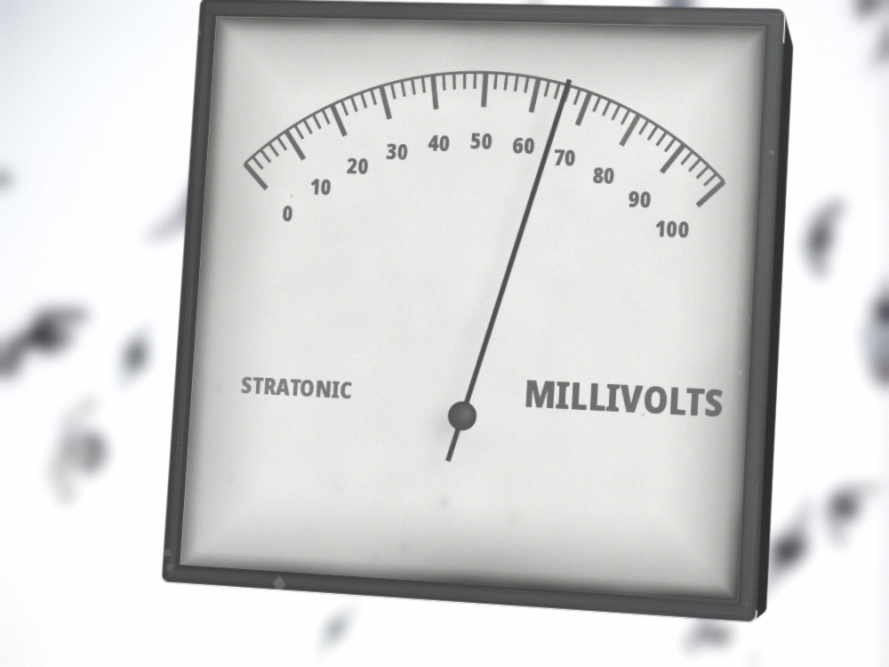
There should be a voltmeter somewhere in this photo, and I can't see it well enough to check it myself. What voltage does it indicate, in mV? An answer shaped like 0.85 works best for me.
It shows 66
